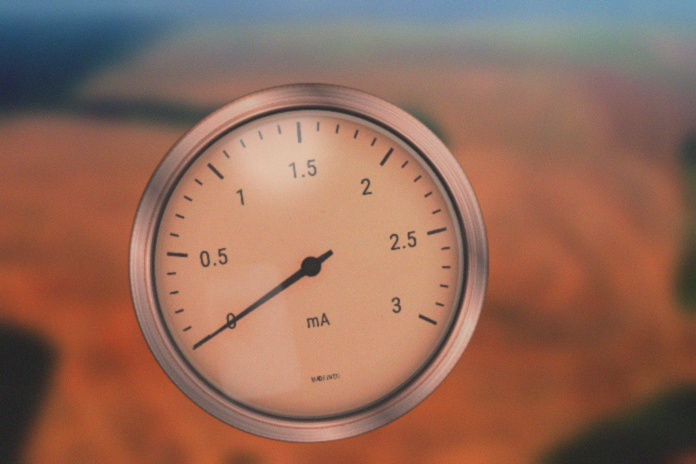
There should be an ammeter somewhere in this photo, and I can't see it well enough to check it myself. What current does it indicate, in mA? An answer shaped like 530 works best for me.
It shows 0
